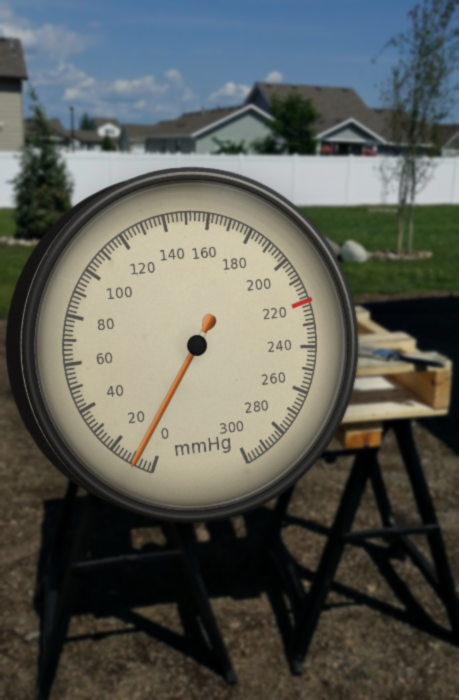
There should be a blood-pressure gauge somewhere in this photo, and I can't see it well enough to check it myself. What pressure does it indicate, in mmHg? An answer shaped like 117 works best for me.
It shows 10
